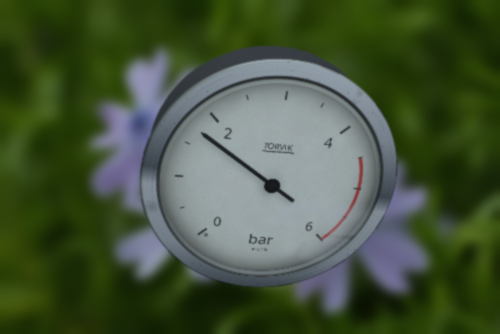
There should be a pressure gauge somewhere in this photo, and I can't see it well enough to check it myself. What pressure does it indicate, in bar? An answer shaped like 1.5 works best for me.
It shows 1.75
